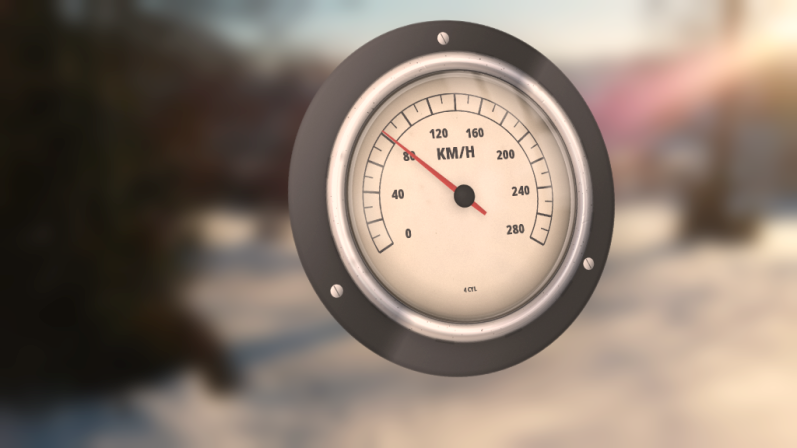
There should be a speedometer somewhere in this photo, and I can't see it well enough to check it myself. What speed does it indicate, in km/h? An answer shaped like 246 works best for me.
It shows 80
